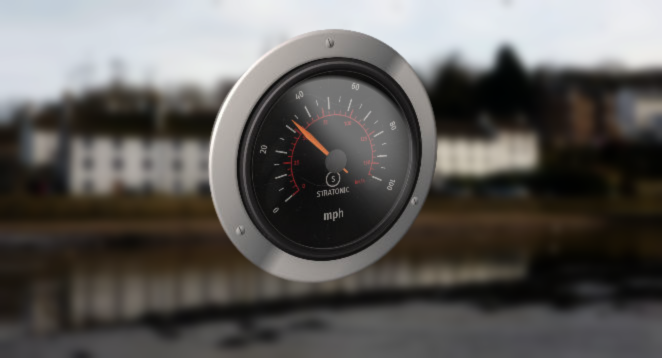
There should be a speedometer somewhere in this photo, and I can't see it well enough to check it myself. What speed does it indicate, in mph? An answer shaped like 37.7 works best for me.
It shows 32.5
